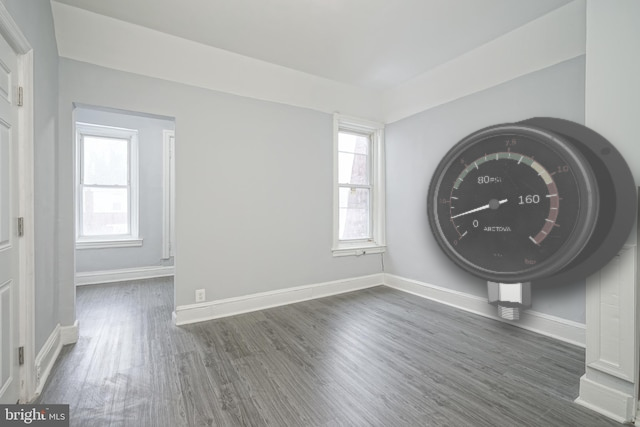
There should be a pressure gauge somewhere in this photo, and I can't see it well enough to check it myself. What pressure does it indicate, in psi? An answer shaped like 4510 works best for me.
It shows 20
